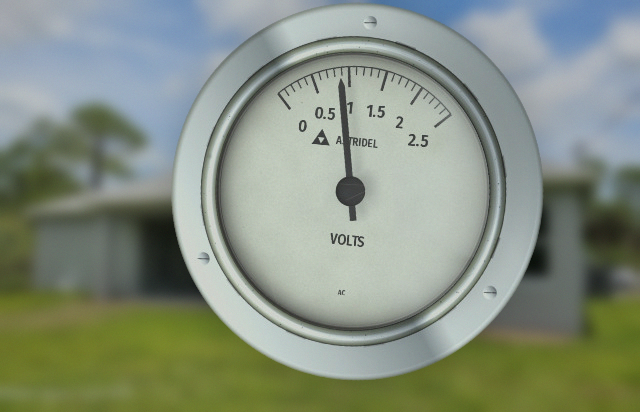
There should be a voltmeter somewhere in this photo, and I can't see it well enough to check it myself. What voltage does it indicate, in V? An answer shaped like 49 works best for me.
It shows 0.9
